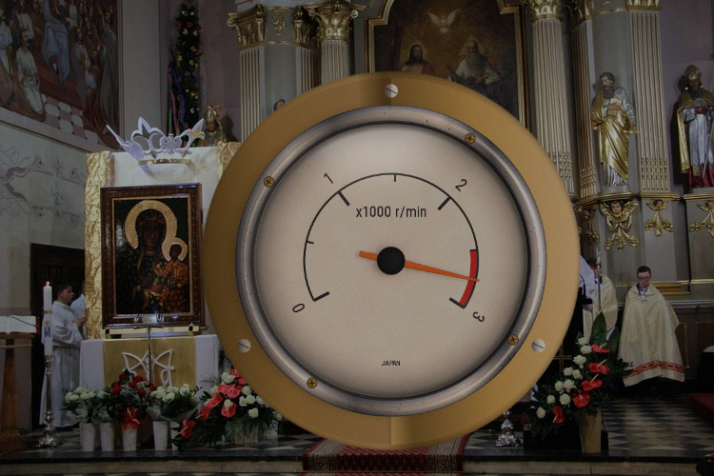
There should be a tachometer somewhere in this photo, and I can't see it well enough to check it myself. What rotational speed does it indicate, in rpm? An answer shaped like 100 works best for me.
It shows 2750
